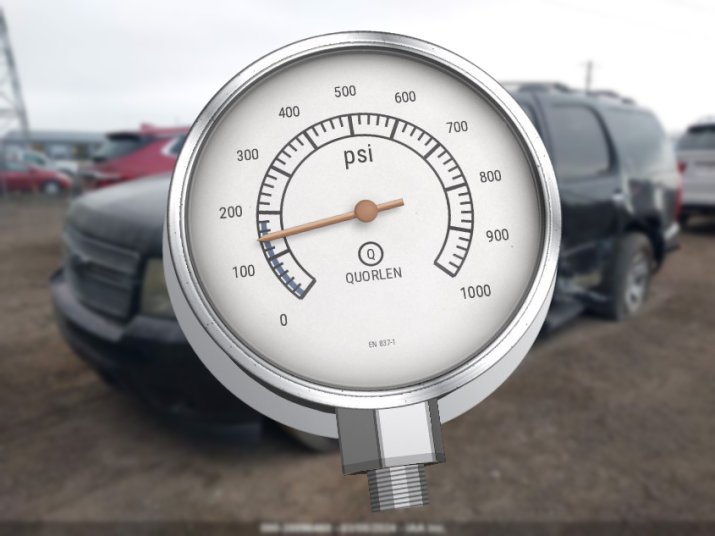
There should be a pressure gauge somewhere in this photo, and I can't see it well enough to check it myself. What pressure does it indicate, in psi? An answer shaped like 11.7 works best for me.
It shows 140
